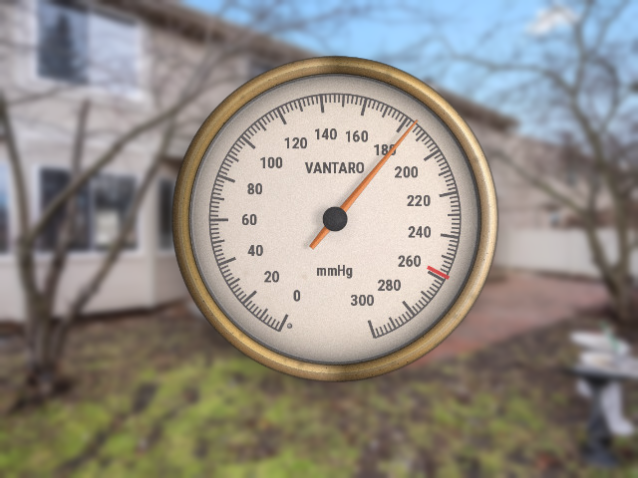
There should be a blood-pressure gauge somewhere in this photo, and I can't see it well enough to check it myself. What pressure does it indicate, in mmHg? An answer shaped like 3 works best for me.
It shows 184
